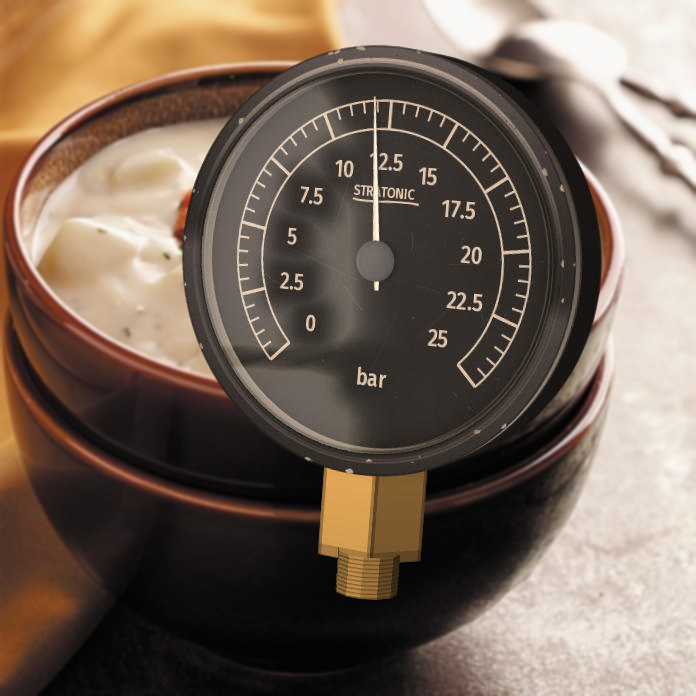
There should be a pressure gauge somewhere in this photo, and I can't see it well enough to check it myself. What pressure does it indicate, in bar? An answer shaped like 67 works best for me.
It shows 12
